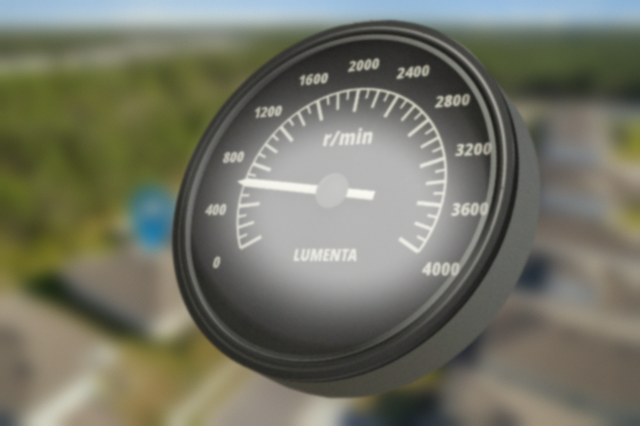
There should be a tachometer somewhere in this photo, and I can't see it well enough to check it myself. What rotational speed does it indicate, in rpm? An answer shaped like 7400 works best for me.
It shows 600
